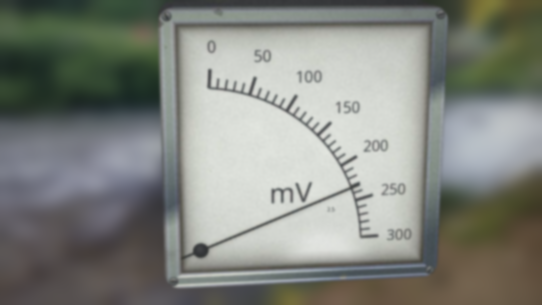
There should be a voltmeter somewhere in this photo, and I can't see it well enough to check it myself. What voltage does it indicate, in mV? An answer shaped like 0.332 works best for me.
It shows 230
